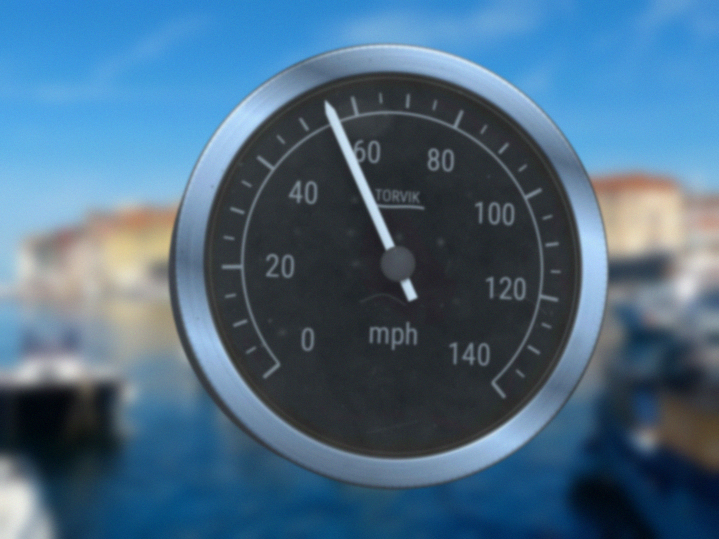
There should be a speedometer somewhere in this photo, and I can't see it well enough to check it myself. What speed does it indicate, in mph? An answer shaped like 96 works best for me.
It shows 55
